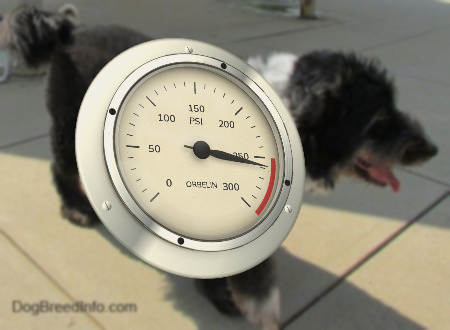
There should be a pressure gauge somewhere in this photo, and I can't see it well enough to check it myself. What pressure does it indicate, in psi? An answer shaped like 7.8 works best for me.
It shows 260
